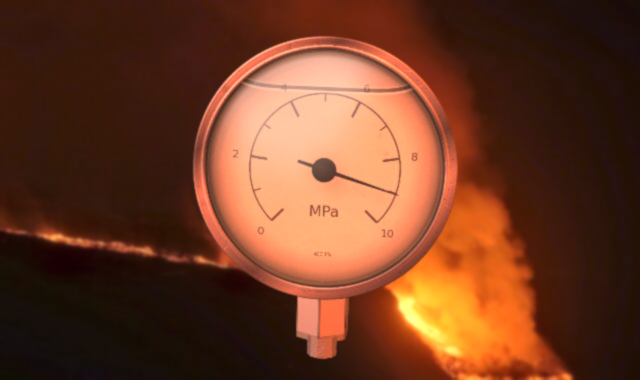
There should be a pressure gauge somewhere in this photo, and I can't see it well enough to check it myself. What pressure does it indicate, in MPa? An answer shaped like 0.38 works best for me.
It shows 9
